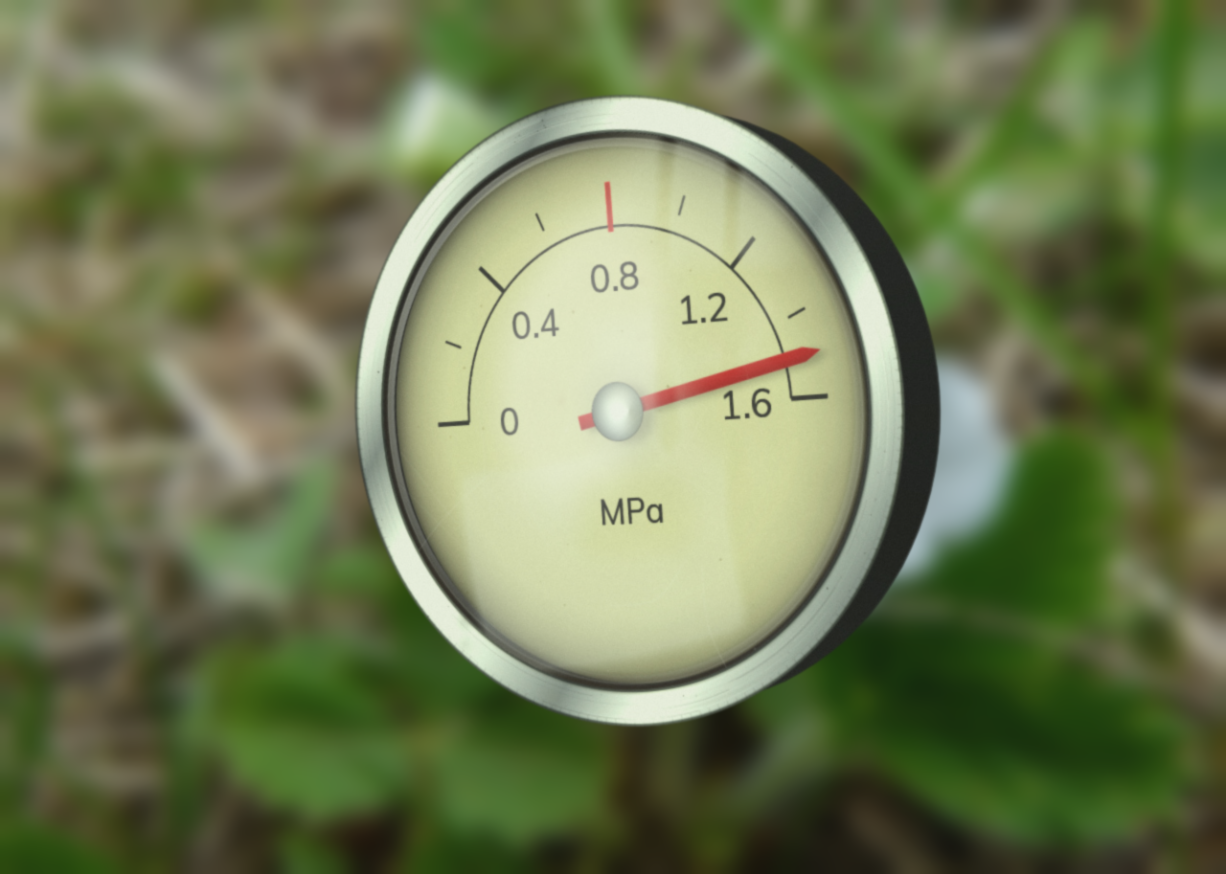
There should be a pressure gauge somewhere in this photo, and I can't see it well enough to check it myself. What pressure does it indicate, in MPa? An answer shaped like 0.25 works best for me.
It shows 1.5
